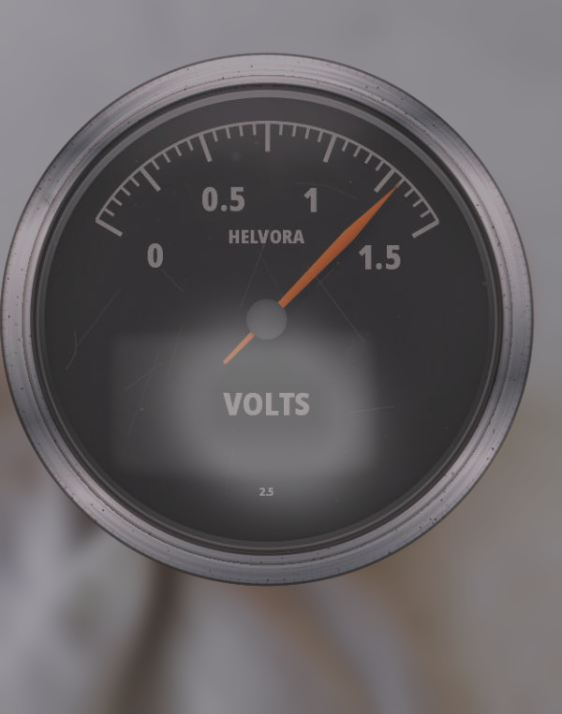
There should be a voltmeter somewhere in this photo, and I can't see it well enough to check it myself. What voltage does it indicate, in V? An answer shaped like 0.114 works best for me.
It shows 1.3
